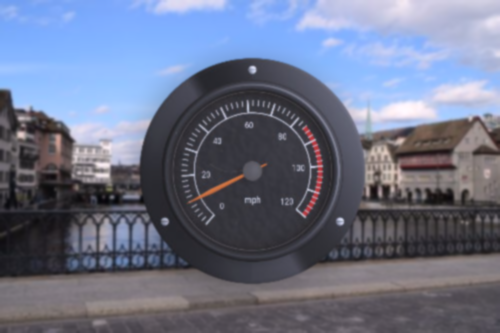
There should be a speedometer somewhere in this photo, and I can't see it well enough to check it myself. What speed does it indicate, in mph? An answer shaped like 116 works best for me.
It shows 10
